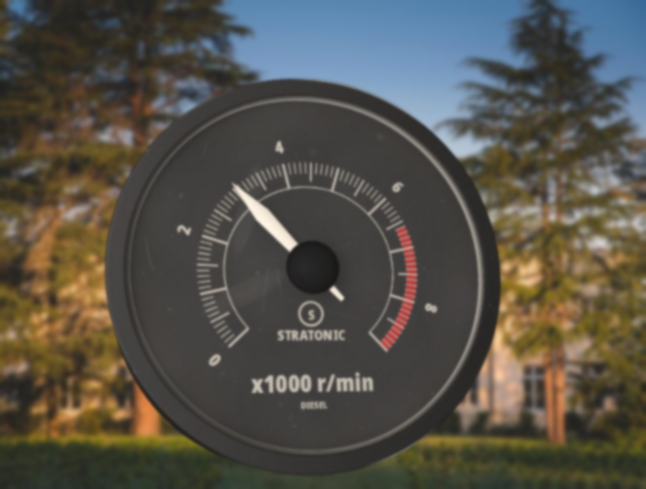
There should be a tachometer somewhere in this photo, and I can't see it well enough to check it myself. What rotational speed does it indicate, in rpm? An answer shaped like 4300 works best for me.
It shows 3000
